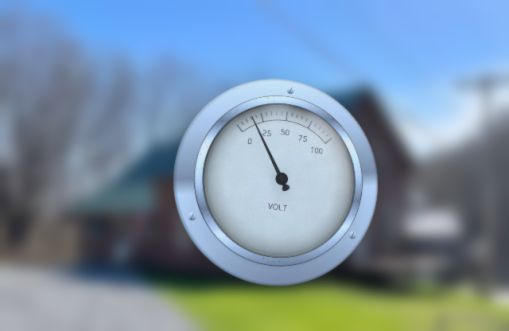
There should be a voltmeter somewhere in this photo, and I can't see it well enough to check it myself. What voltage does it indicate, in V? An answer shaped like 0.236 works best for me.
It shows 15
